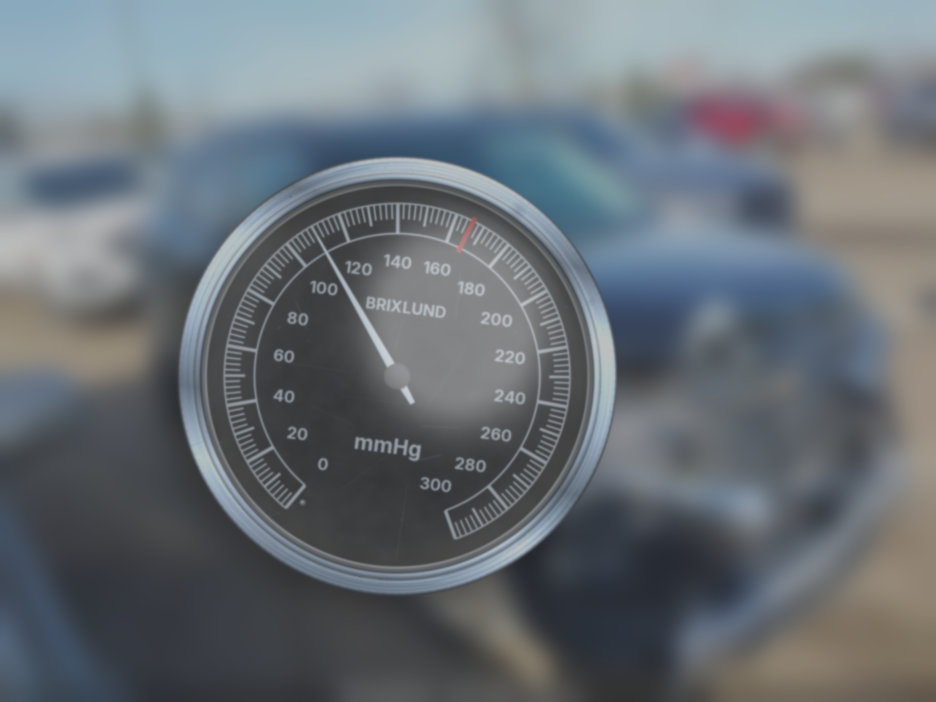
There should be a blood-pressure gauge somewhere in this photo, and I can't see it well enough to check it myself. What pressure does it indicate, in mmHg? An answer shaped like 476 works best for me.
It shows 110
